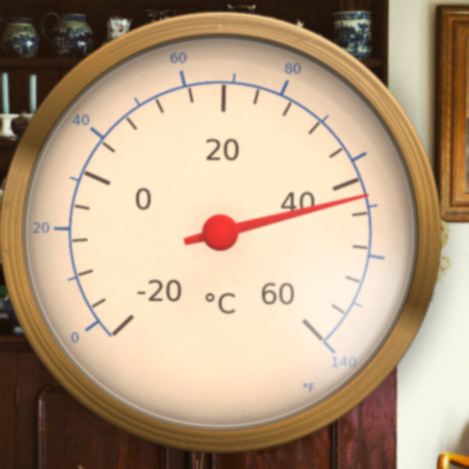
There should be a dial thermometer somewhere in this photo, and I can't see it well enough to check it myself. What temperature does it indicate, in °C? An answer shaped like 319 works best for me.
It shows 42
